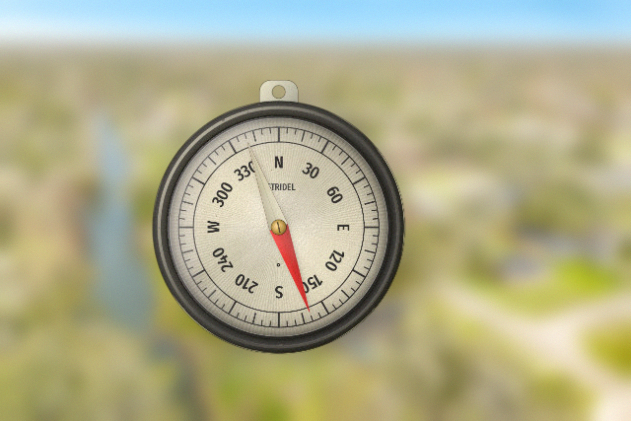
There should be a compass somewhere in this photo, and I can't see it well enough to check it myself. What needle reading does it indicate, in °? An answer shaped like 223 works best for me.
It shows 160
